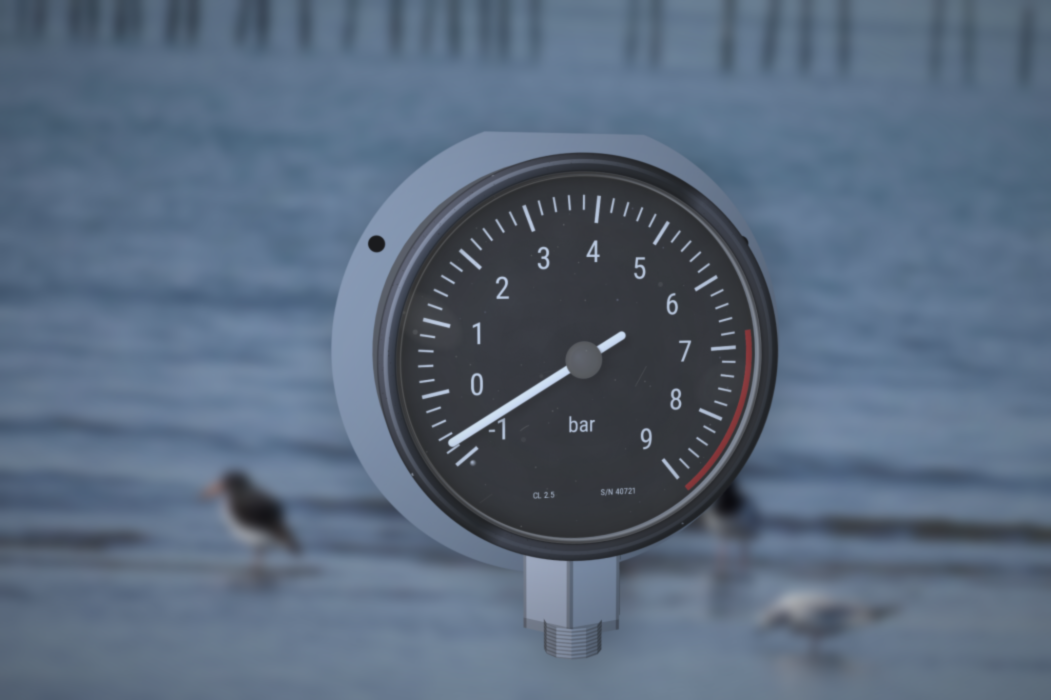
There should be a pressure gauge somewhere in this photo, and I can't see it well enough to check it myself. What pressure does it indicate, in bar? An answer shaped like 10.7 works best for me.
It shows -0.7
